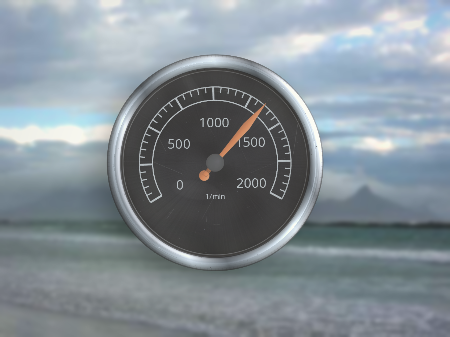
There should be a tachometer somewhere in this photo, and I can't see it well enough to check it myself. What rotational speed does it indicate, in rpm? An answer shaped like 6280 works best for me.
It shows 1350
